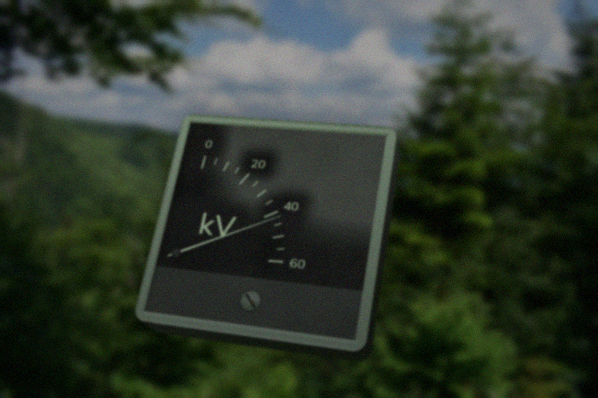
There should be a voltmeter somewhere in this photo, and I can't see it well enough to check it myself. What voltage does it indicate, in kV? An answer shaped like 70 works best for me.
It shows 42.5
